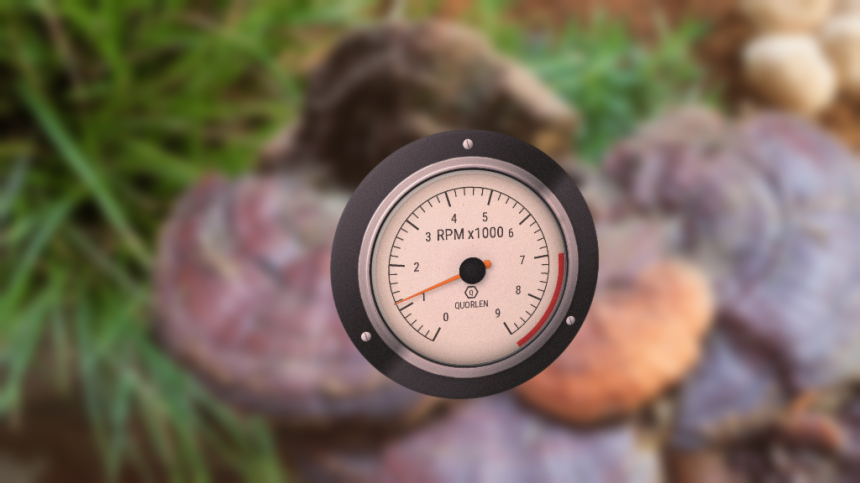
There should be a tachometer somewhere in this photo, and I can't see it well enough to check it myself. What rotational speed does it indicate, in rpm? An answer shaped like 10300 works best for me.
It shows 1200
